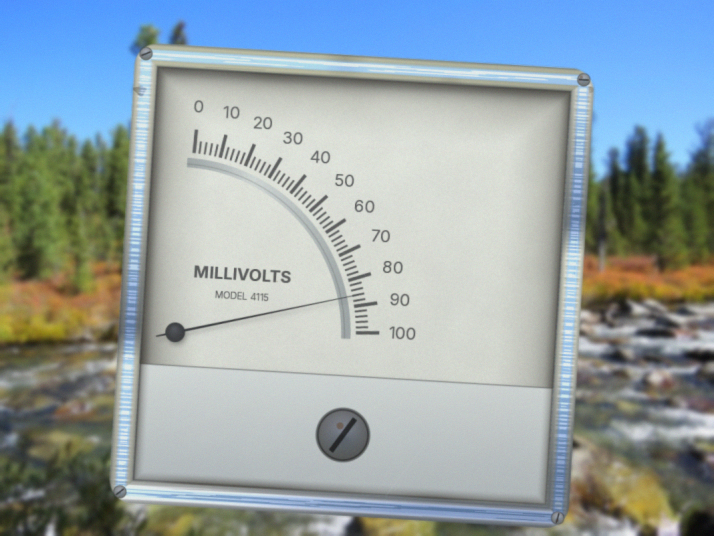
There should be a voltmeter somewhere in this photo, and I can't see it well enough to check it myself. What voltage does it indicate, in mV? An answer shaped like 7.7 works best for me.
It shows 86
